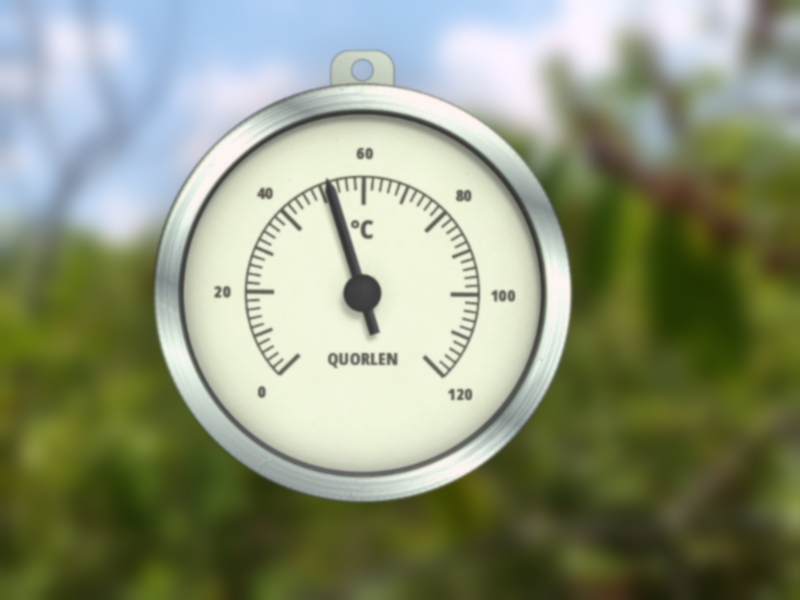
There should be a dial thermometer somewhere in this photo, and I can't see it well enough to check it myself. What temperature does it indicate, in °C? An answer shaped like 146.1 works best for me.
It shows 52
